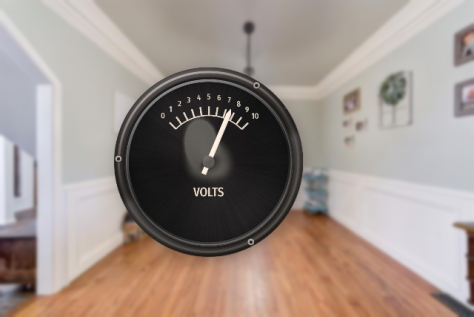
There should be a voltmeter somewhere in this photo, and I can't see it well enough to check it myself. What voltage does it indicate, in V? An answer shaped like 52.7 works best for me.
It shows 7.5
